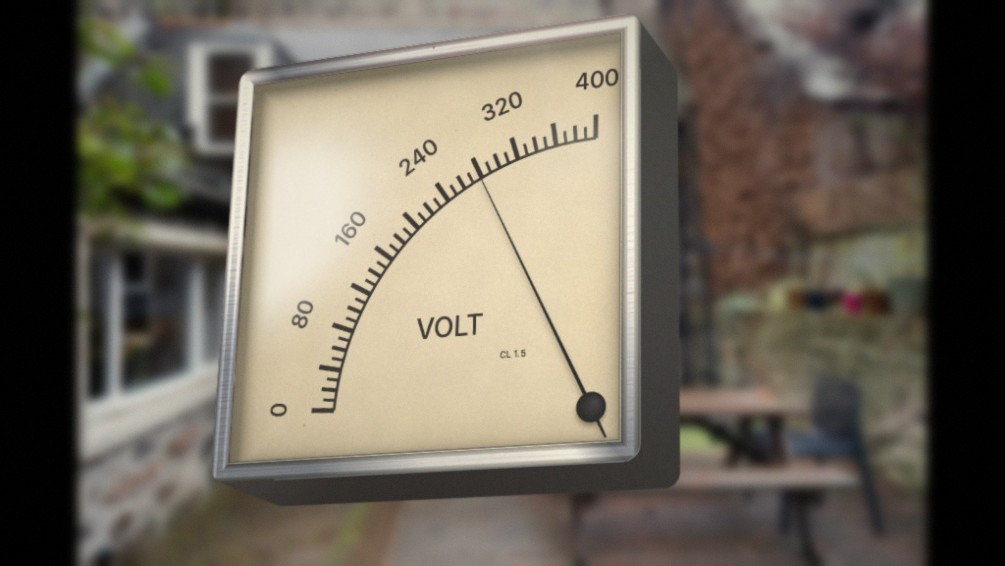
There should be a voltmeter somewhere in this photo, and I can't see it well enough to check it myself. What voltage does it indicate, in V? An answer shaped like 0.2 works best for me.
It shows 280
